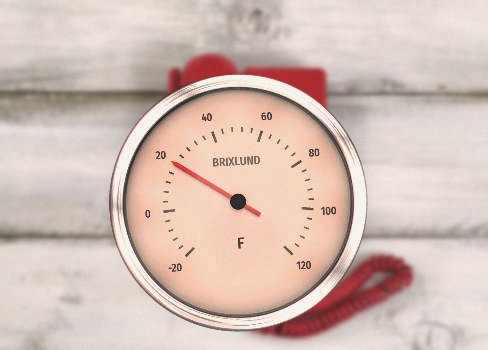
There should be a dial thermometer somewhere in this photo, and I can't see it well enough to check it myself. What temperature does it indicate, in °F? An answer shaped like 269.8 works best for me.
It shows 20
